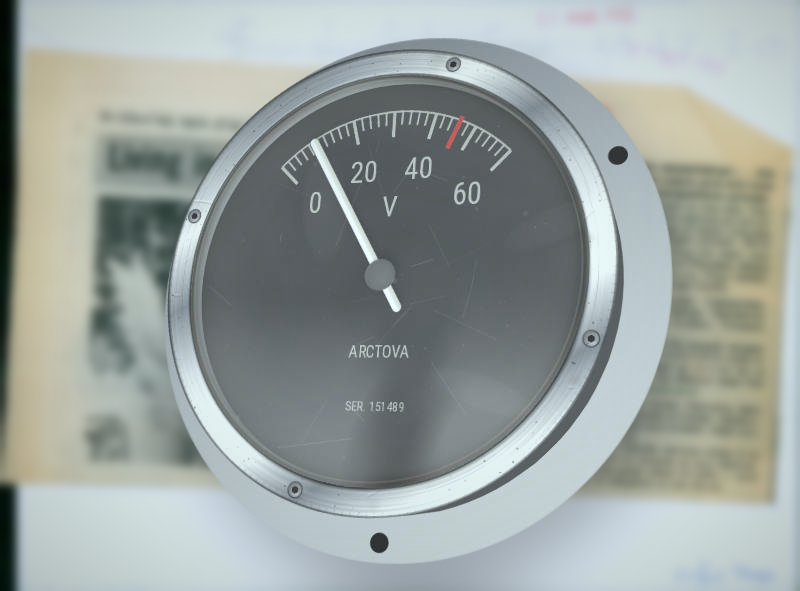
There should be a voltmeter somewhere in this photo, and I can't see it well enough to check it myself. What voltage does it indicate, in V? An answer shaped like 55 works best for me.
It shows 10
